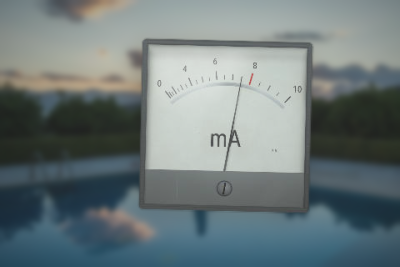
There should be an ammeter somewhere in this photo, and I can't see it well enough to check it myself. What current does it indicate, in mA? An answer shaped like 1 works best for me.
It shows 7.5
